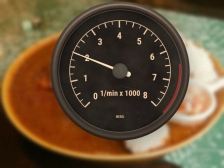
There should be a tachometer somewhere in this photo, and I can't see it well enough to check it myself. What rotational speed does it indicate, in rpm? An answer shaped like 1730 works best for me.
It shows 2000
